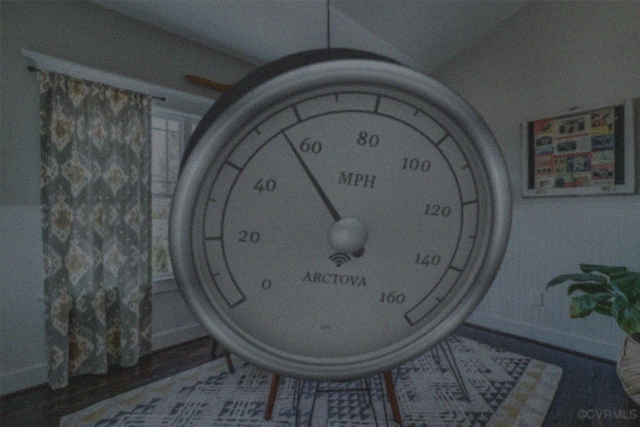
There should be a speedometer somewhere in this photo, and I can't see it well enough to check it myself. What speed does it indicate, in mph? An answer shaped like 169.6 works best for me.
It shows 55
